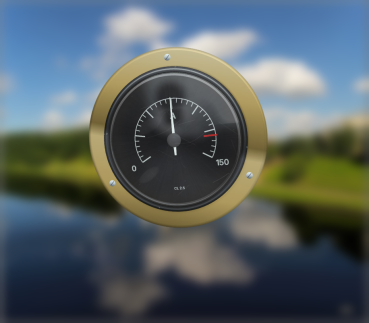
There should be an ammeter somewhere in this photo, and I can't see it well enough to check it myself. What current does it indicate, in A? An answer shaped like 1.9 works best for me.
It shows 75
